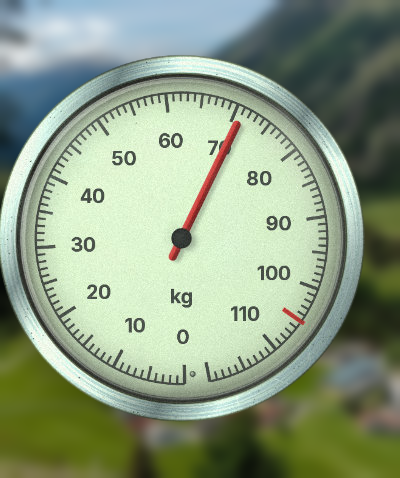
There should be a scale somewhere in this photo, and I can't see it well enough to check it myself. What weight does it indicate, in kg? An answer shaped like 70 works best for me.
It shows 71
